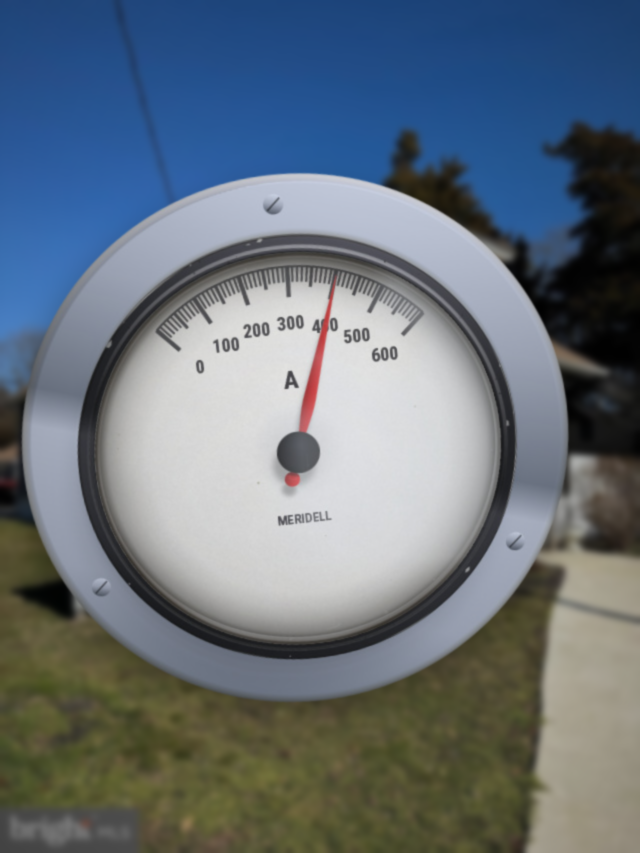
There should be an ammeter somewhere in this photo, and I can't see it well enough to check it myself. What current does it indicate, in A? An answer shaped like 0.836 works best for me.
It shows 400
